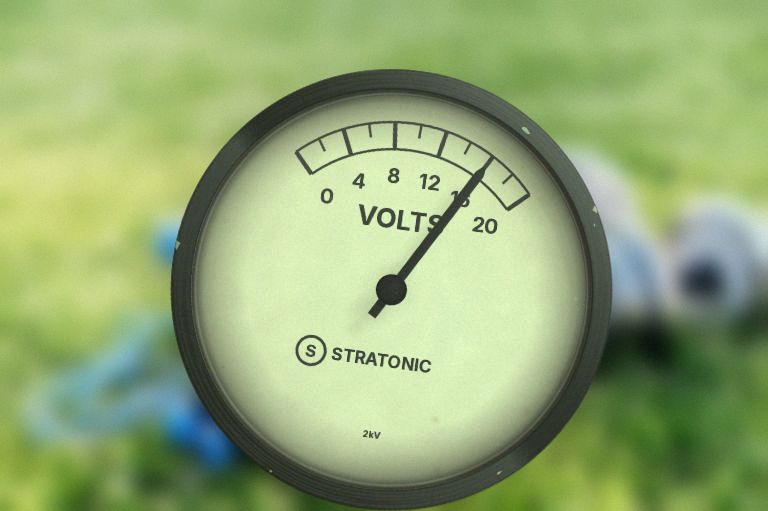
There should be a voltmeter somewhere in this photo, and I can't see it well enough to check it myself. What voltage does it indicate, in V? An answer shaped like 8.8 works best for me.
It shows 16
